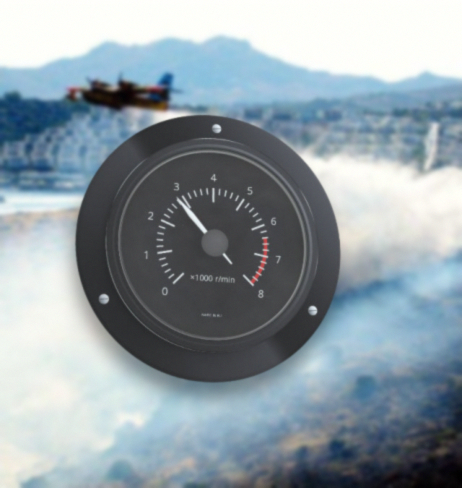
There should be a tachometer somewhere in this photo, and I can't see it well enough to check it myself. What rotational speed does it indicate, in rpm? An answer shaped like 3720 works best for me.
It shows 2800
